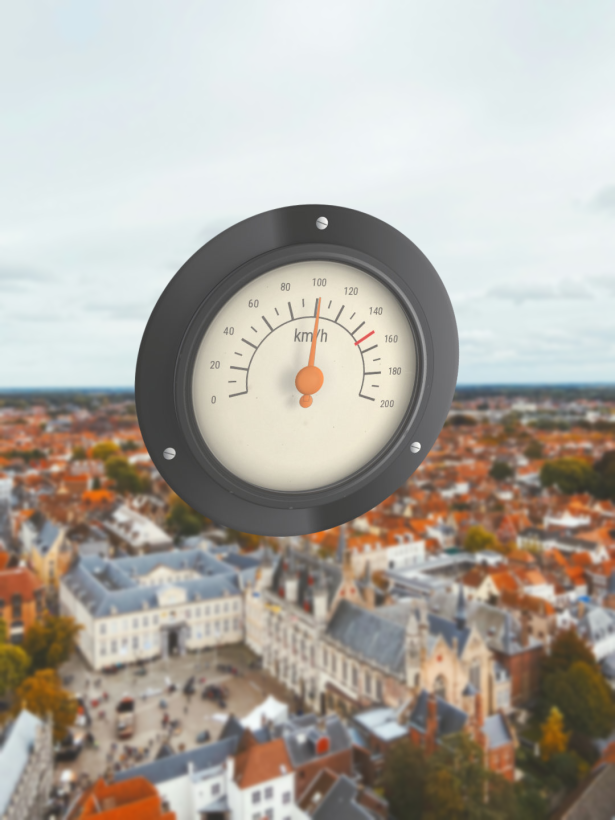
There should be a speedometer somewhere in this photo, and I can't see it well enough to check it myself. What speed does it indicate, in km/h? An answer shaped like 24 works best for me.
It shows 100
